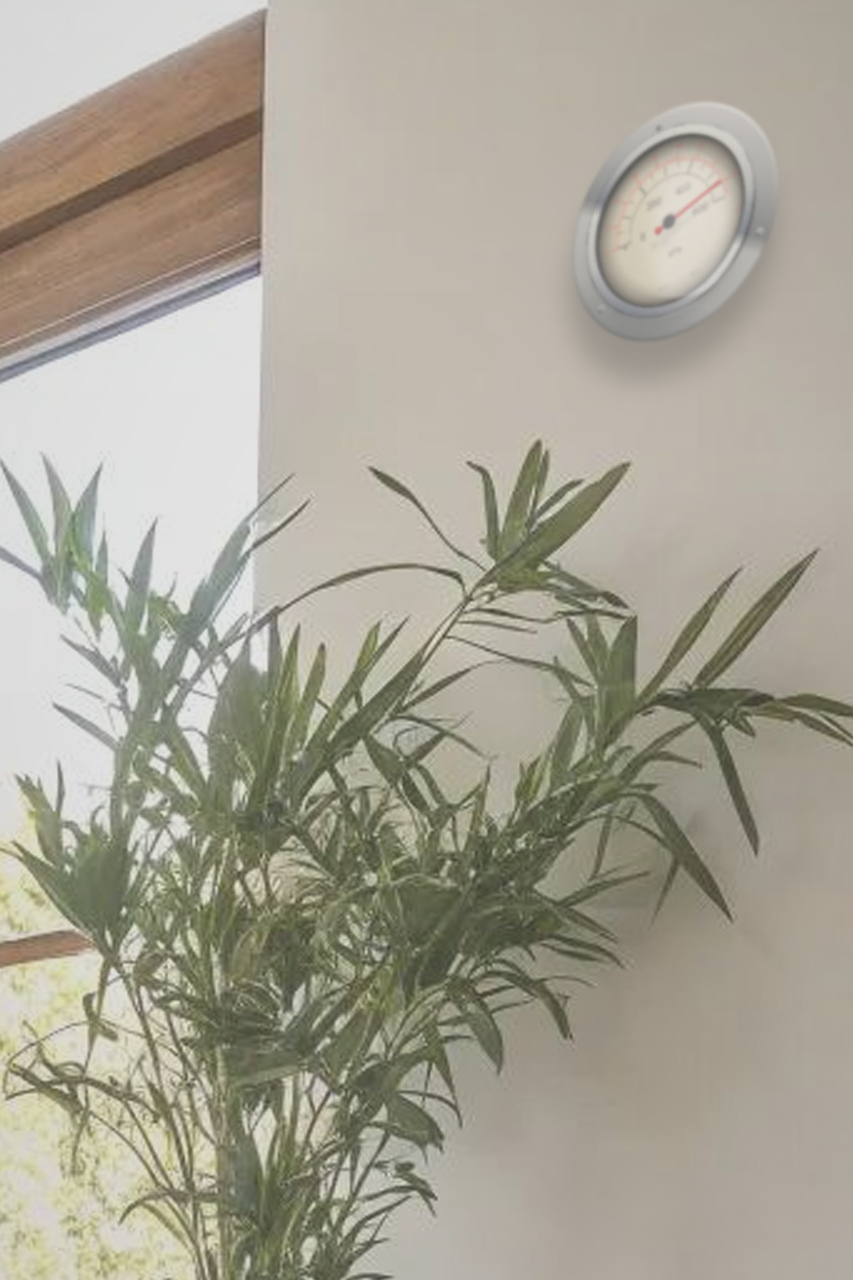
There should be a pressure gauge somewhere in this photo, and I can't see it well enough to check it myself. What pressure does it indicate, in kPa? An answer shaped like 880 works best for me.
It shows 550
